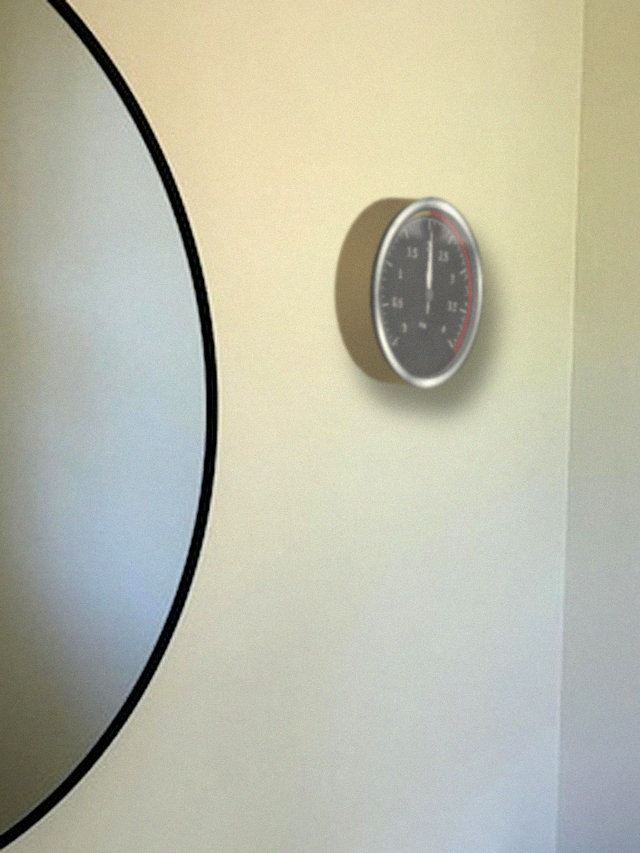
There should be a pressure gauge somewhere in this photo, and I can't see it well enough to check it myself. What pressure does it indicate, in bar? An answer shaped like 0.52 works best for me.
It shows 2
